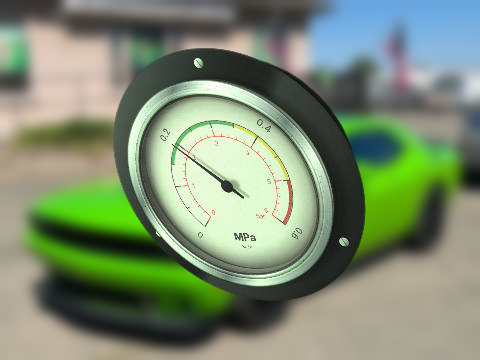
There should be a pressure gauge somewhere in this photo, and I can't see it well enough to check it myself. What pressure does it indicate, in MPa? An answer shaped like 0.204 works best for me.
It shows 0.2
